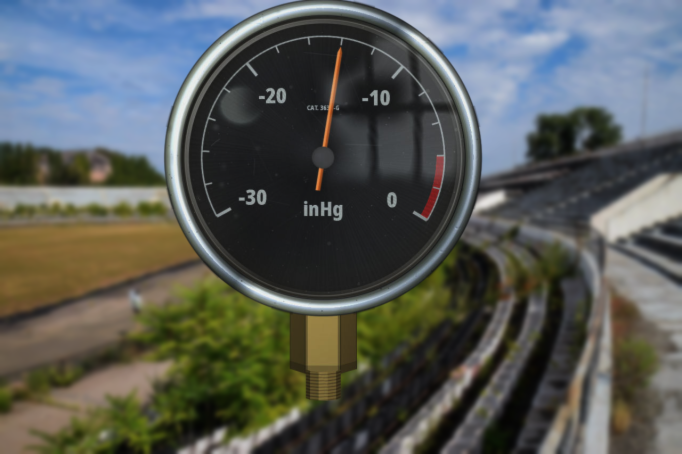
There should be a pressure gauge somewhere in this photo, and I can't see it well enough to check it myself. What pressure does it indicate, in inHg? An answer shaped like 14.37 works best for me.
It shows -14
